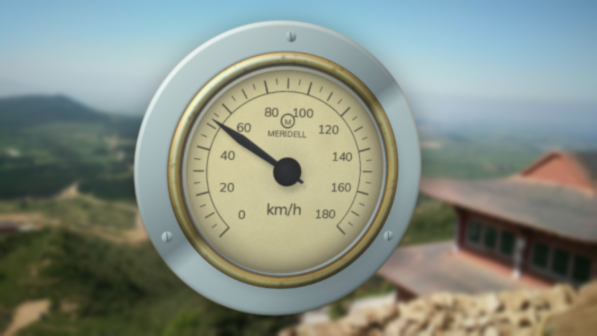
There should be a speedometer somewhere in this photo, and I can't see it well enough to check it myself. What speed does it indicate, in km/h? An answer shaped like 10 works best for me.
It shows 52.5
